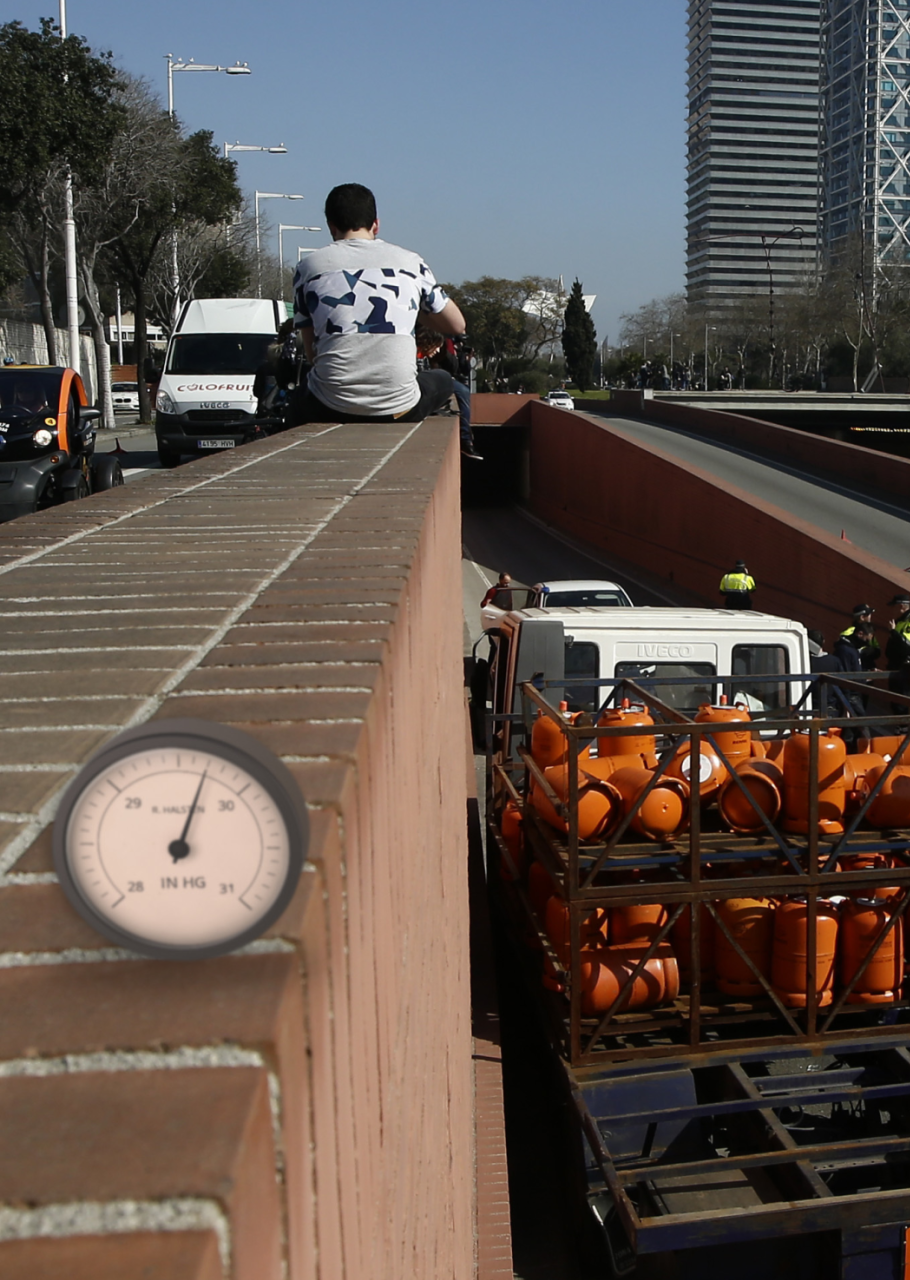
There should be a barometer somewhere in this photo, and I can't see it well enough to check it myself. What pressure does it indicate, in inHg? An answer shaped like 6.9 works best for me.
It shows 29.7
